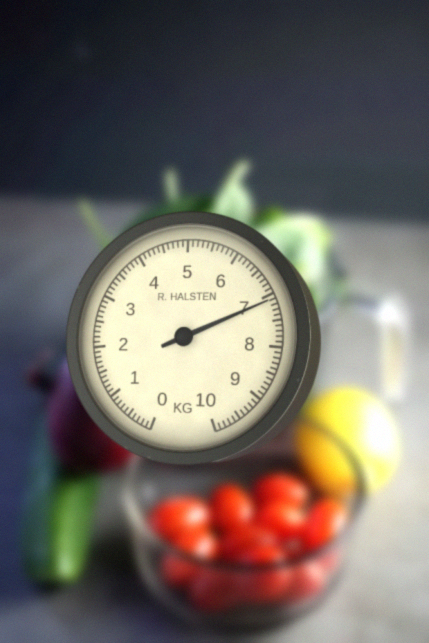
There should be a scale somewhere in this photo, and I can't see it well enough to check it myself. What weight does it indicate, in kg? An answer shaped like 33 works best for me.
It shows 7.1
